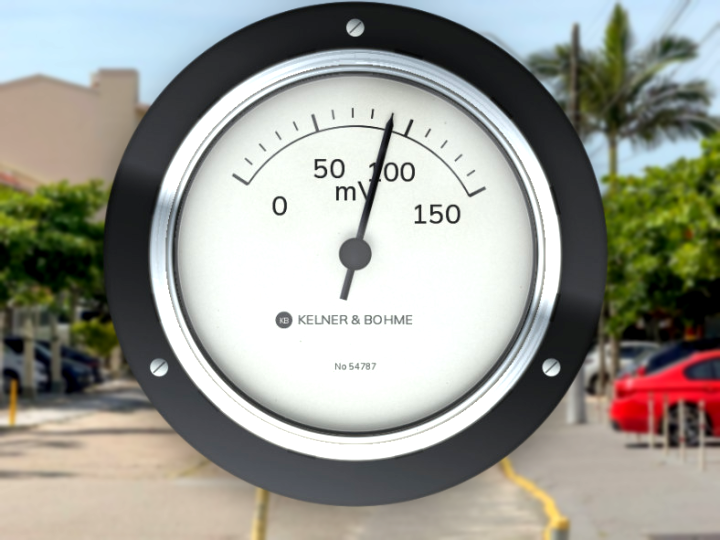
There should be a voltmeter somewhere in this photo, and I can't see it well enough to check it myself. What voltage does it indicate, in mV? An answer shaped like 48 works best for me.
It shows 90
